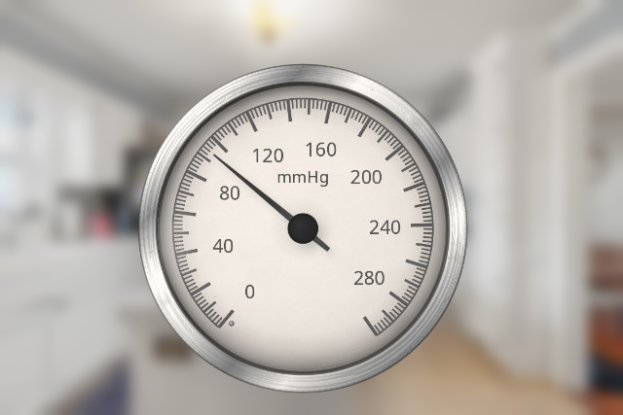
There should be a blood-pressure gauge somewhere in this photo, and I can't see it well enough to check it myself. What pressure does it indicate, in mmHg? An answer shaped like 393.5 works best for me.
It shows 94
